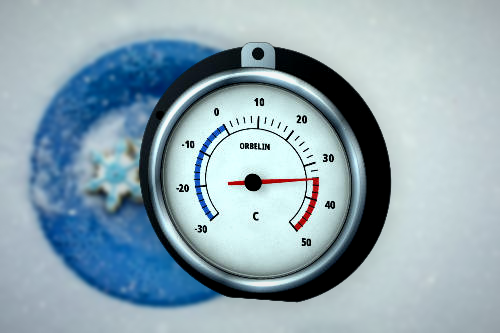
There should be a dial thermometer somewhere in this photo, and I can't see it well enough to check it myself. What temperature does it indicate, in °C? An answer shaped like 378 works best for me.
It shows 34
